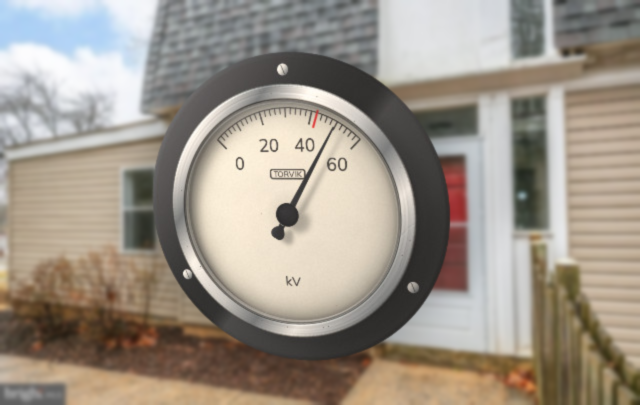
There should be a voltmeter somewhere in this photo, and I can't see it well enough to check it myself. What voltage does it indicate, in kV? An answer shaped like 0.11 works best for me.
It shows 50
